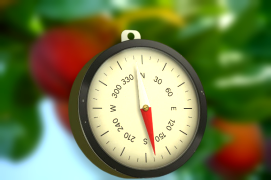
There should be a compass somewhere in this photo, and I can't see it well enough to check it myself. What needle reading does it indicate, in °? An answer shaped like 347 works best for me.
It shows 170
